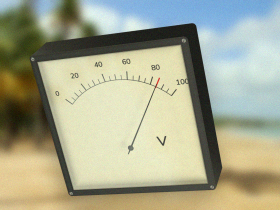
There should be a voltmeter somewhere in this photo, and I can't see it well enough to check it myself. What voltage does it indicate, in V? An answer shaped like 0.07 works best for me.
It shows 85
